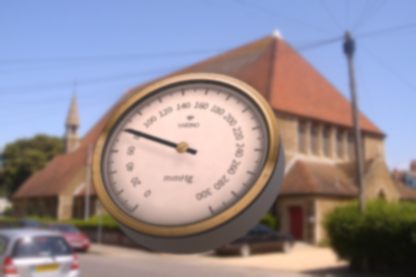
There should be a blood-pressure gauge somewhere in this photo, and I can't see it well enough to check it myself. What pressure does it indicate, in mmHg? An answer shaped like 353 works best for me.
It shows 80
